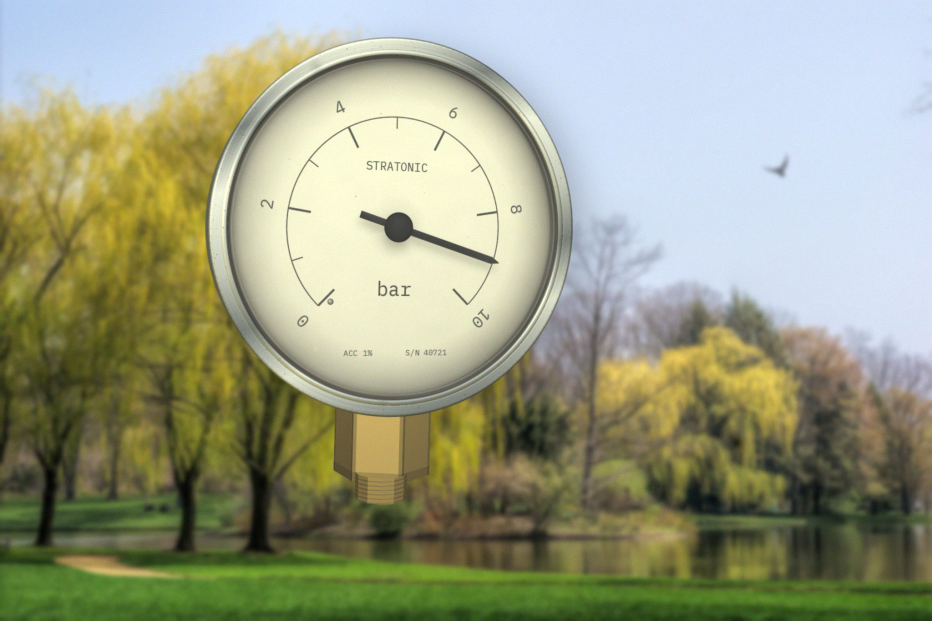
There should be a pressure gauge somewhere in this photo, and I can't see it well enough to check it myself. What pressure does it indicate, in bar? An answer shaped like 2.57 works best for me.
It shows 9
